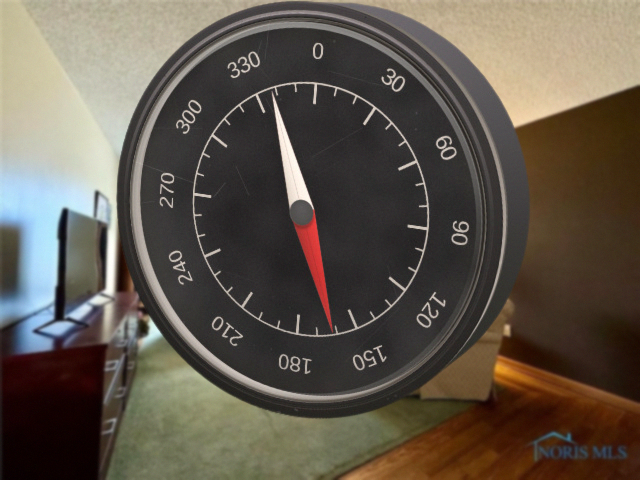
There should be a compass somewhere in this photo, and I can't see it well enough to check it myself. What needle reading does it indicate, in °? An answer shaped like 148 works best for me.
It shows 160
